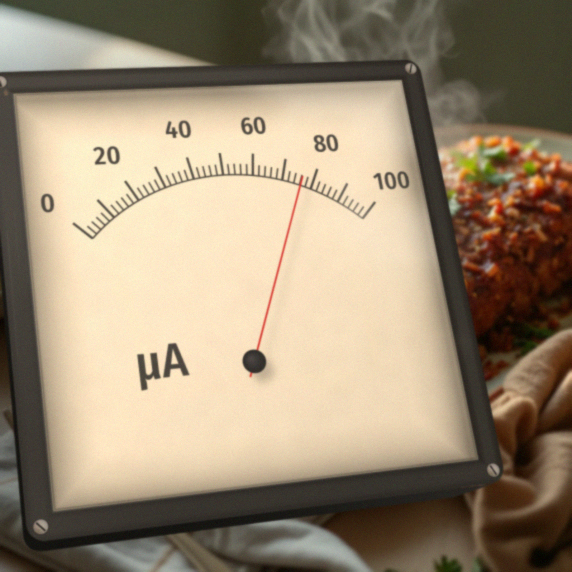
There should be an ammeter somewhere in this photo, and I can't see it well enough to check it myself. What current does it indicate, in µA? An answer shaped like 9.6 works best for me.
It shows 76
